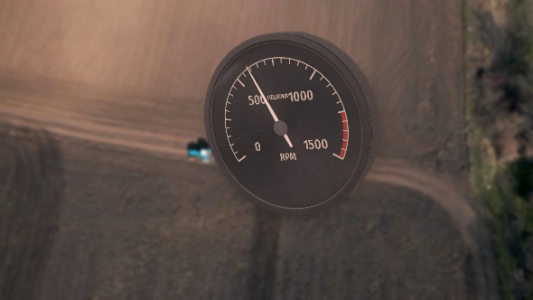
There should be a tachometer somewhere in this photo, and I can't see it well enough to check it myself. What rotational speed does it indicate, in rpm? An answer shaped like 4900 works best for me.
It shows 600
